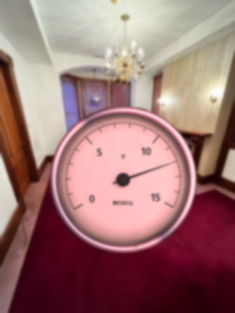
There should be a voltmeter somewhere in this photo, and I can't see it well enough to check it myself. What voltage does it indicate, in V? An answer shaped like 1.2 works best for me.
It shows 12
